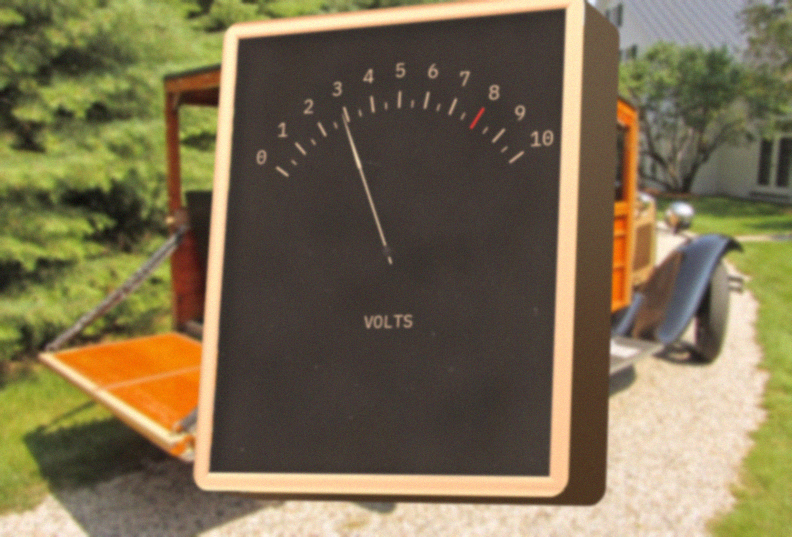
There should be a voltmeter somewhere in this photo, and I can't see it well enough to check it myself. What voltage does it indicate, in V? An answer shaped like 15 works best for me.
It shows 3
